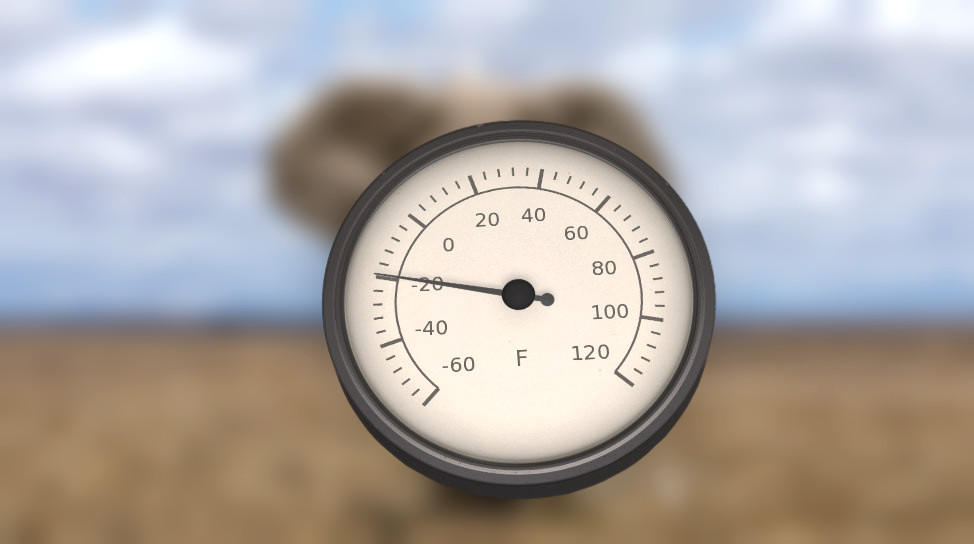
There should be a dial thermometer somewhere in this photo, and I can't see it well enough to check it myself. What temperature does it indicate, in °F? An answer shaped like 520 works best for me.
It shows -20
